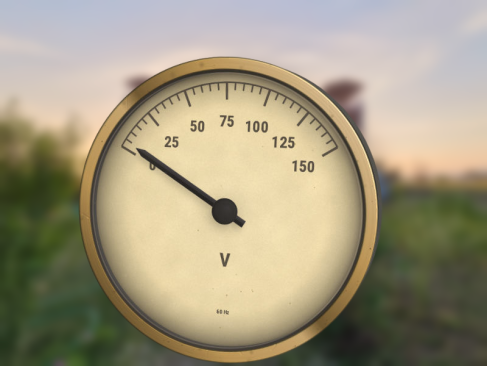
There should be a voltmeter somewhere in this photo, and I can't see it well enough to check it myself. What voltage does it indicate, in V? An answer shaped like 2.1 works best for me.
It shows 5
